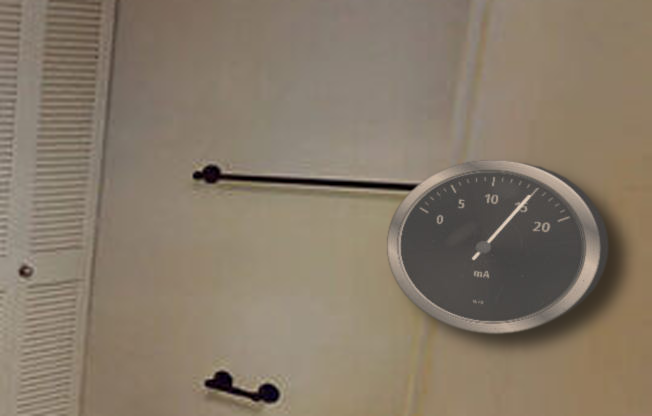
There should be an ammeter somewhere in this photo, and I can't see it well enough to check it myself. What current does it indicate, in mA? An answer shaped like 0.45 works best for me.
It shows 15
